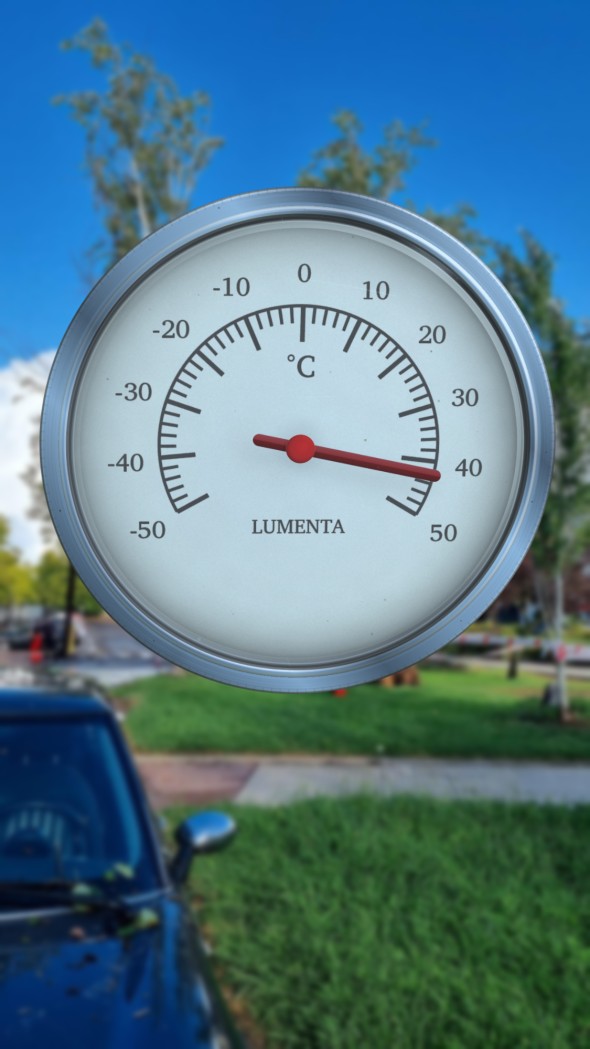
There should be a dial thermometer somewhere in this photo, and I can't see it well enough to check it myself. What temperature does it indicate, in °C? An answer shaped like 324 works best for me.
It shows 42
